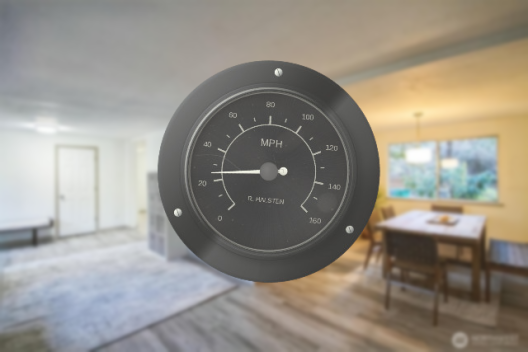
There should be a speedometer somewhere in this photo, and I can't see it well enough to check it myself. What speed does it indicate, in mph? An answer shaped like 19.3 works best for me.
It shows 25
